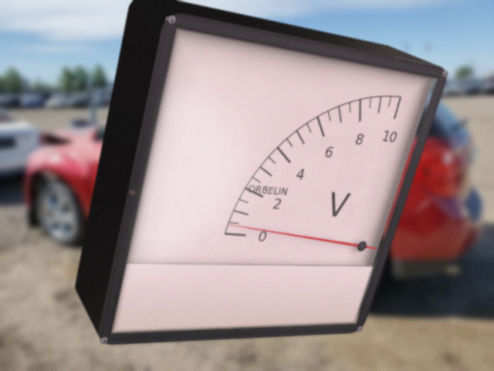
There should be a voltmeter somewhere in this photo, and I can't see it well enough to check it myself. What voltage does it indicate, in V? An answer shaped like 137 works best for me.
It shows 0.5
